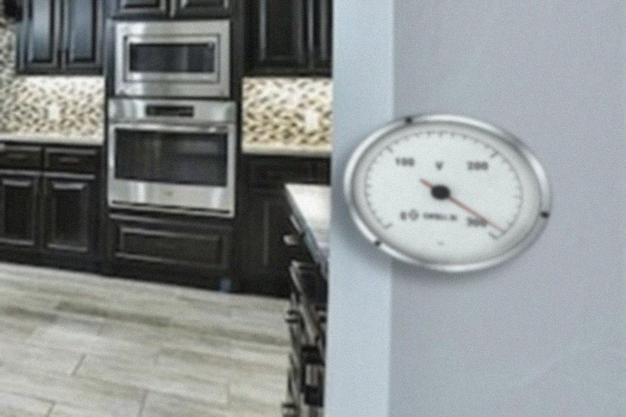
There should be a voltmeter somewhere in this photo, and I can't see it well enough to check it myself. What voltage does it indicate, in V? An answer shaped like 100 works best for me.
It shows 290
